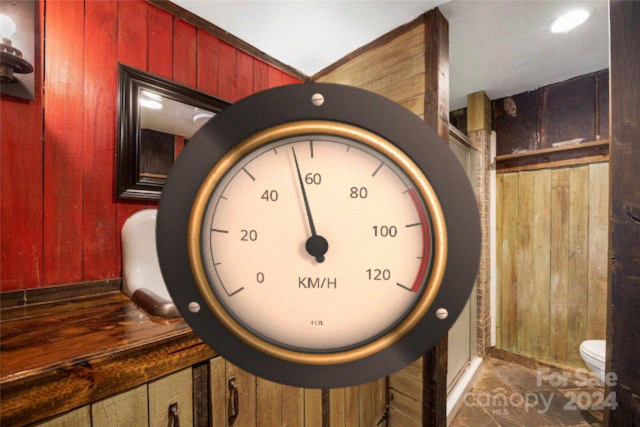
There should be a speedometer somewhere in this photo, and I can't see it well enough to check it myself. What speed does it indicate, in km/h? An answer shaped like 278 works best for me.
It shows 55
